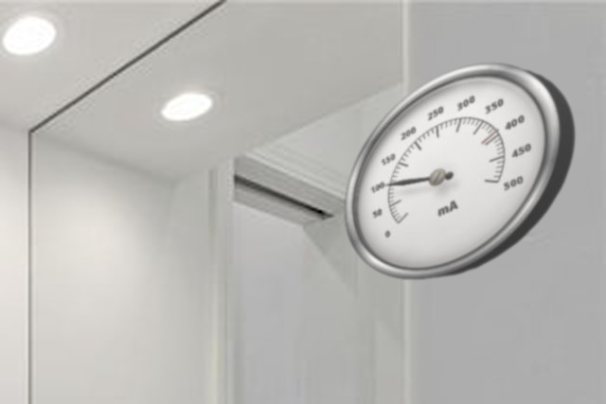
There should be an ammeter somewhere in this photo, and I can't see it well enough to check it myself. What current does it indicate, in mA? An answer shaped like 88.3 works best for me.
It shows 100
